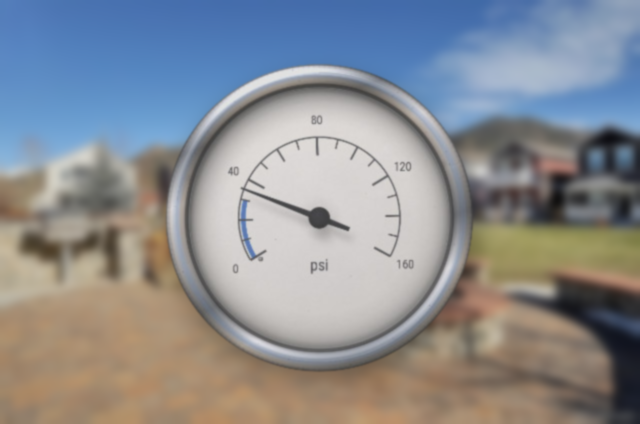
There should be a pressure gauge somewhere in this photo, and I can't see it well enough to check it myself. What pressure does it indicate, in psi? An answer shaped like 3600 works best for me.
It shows 35
